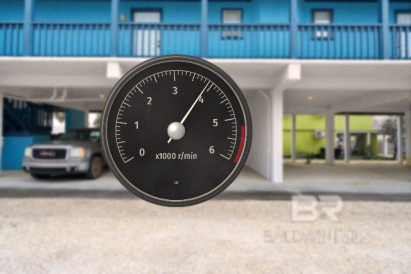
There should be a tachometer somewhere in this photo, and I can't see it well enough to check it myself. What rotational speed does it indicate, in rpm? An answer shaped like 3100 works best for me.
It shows 3900
